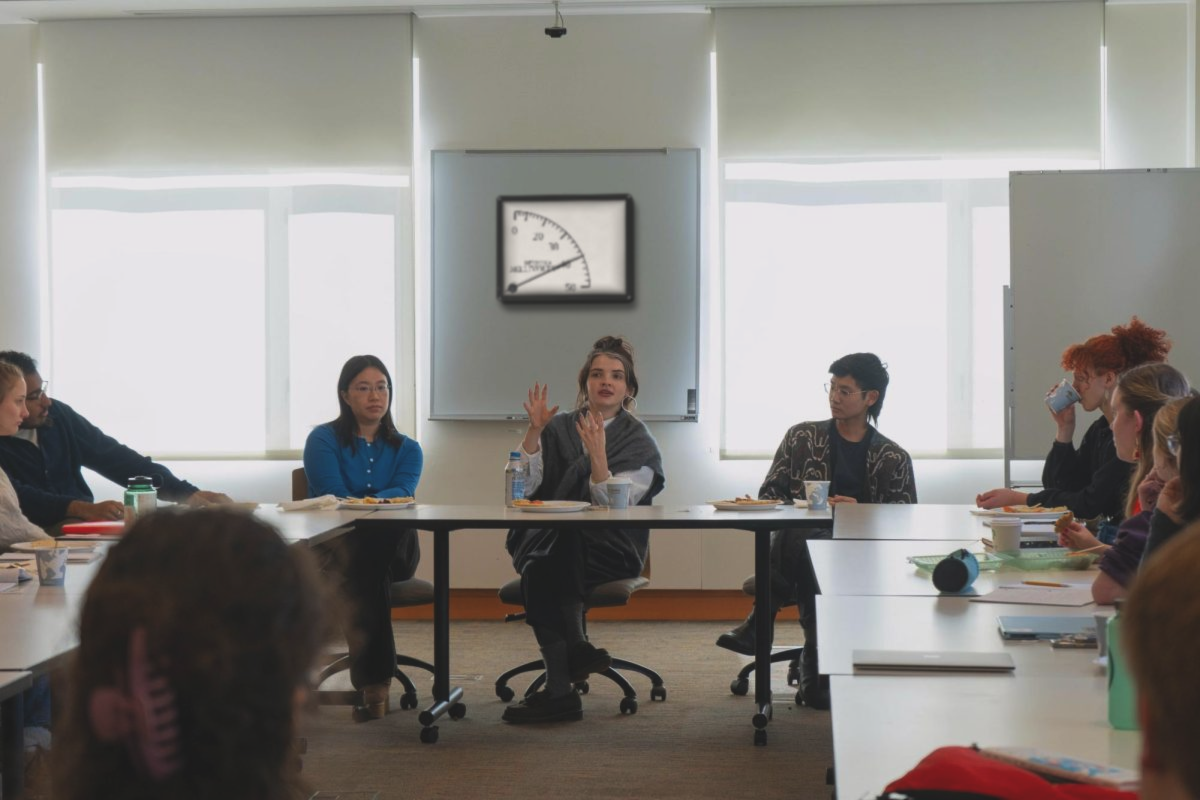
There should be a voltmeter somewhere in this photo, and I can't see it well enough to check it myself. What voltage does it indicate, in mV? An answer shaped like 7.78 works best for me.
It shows 40
